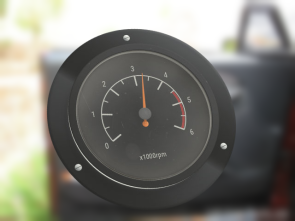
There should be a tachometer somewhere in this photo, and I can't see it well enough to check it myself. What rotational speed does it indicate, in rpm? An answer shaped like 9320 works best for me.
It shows 3250
